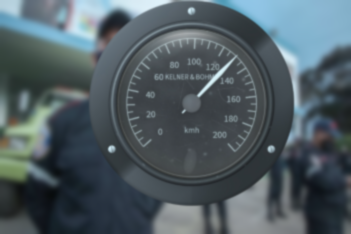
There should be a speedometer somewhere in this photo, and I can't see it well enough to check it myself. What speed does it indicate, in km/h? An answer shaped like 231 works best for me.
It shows 130
